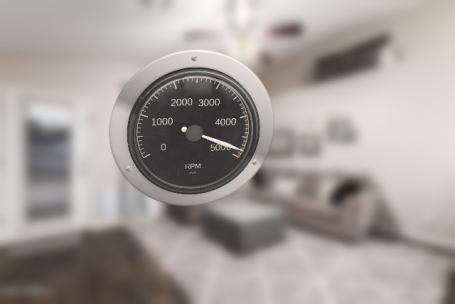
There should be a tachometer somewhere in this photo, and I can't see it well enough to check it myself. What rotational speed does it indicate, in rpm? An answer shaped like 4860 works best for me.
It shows 4800
